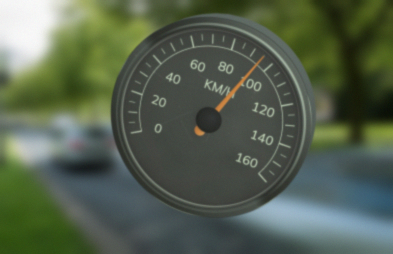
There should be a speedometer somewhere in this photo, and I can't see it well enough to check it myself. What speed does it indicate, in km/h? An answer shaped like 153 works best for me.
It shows 95
